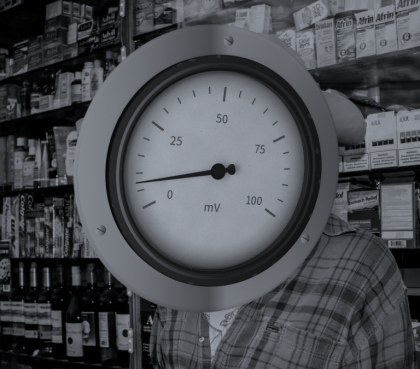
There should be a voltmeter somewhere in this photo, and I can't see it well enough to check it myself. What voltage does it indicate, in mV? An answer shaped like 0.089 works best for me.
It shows 7.5
